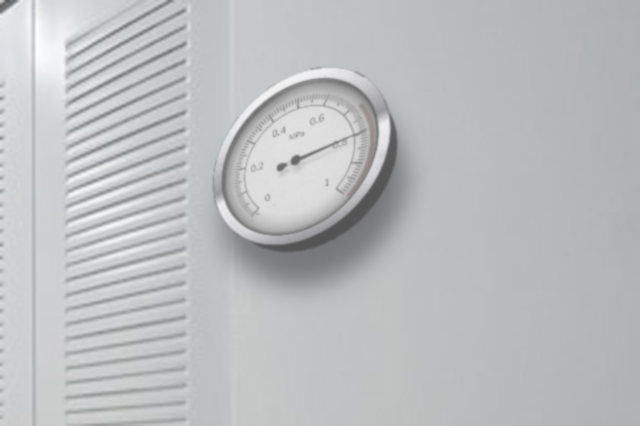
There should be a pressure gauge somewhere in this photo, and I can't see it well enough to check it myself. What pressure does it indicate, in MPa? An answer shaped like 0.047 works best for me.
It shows 0.8
